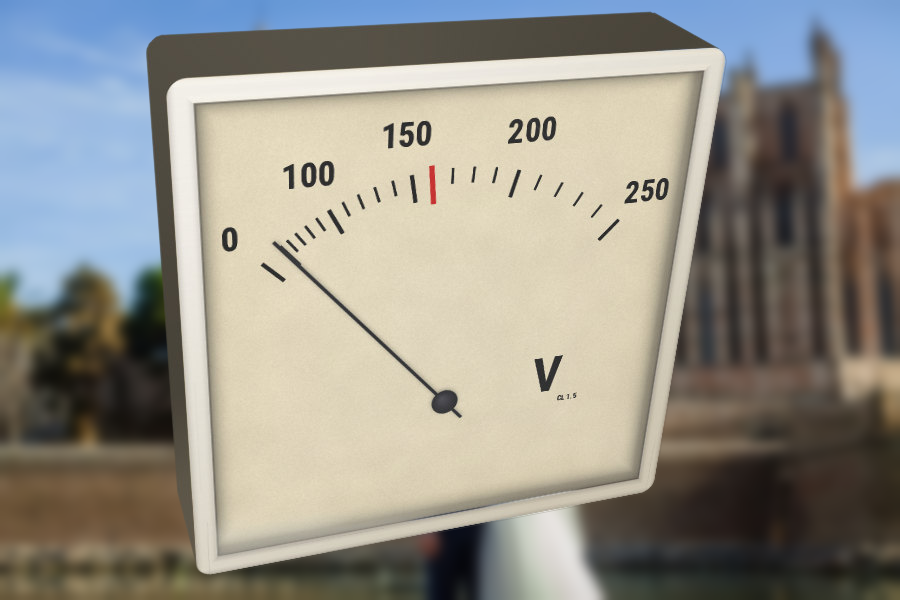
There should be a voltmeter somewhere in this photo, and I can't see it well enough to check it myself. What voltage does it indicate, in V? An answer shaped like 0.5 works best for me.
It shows 50
